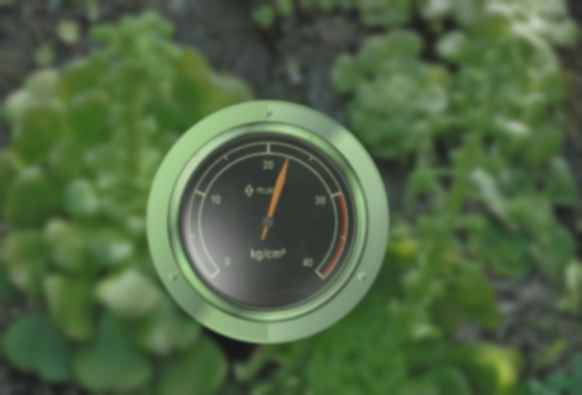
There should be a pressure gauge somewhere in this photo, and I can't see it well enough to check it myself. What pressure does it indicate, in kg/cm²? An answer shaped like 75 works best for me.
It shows 22.5
